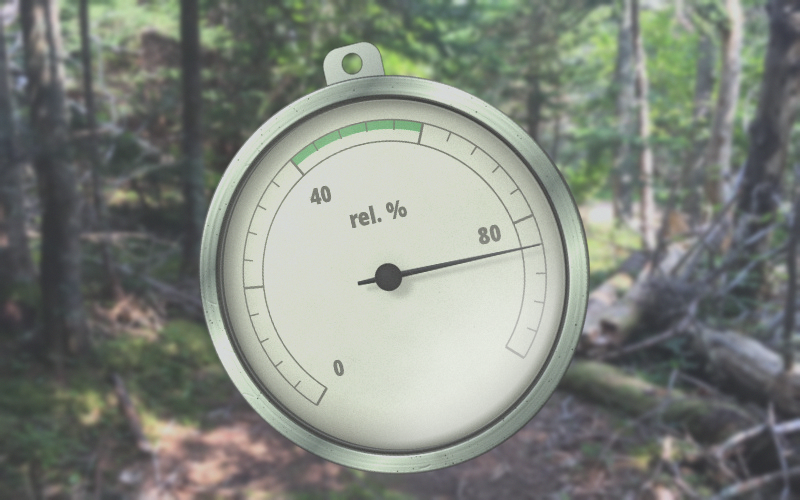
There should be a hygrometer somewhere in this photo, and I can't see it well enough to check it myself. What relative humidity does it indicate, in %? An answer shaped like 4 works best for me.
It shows 84
